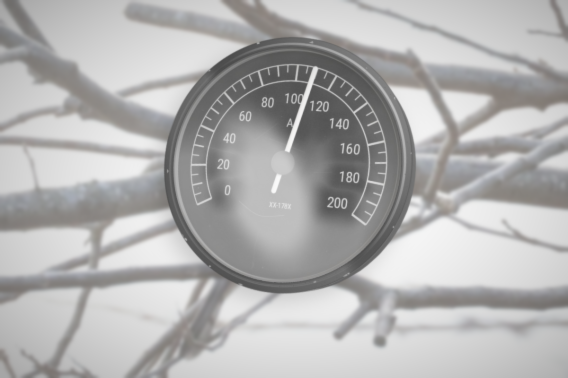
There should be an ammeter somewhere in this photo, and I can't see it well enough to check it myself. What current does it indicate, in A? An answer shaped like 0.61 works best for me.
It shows 110
